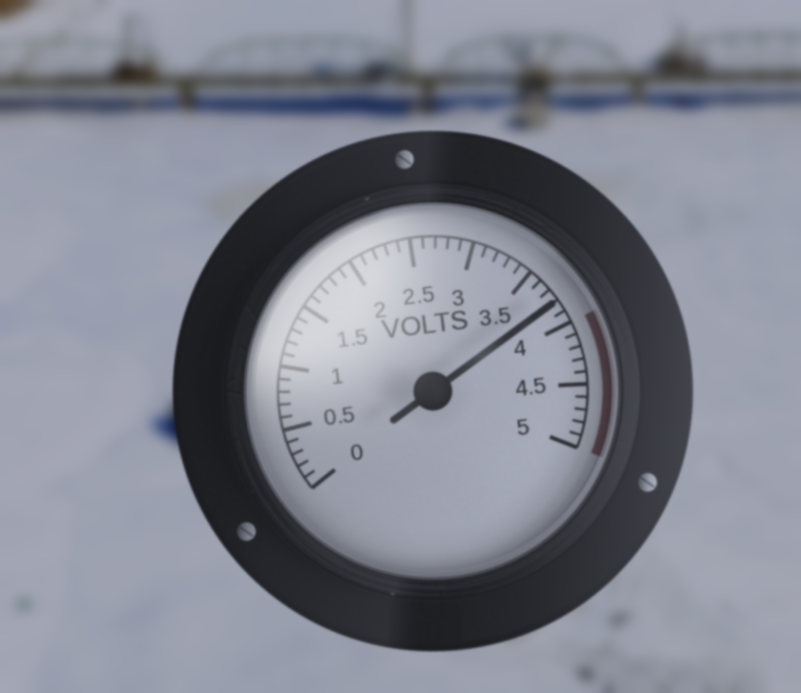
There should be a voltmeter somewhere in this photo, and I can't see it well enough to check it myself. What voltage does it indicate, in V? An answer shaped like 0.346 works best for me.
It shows 3.8
